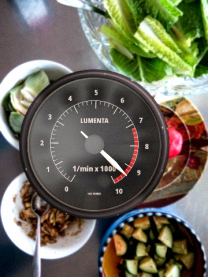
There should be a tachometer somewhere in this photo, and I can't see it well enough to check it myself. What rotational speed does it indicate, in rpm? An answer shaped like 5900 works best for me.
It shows 9400
